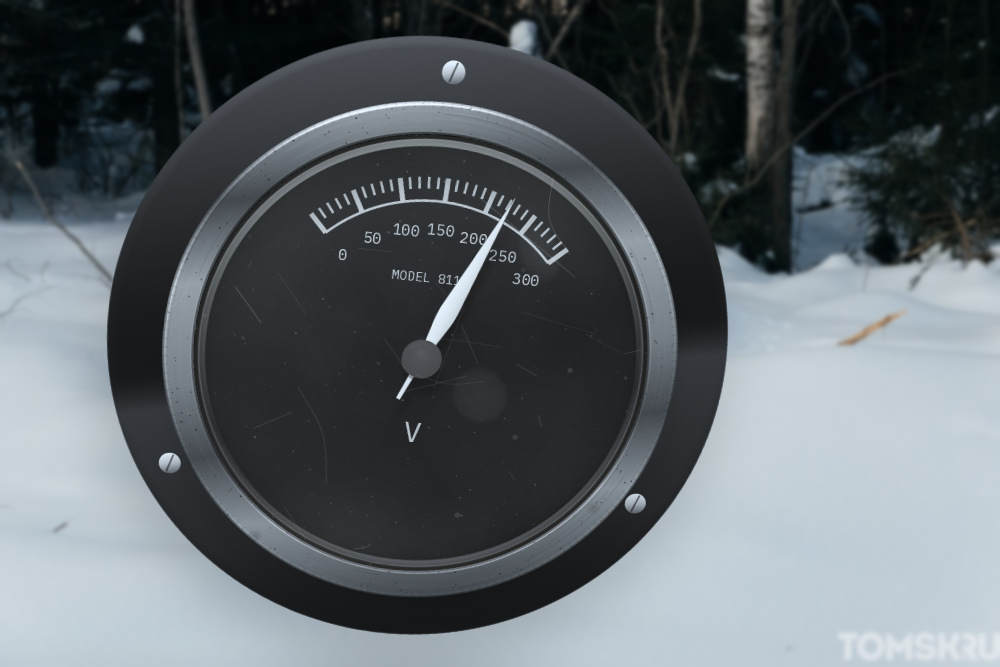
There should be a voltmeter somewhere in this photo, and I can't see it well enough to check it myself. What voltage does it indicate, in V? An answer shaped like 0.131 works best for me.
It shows 220
